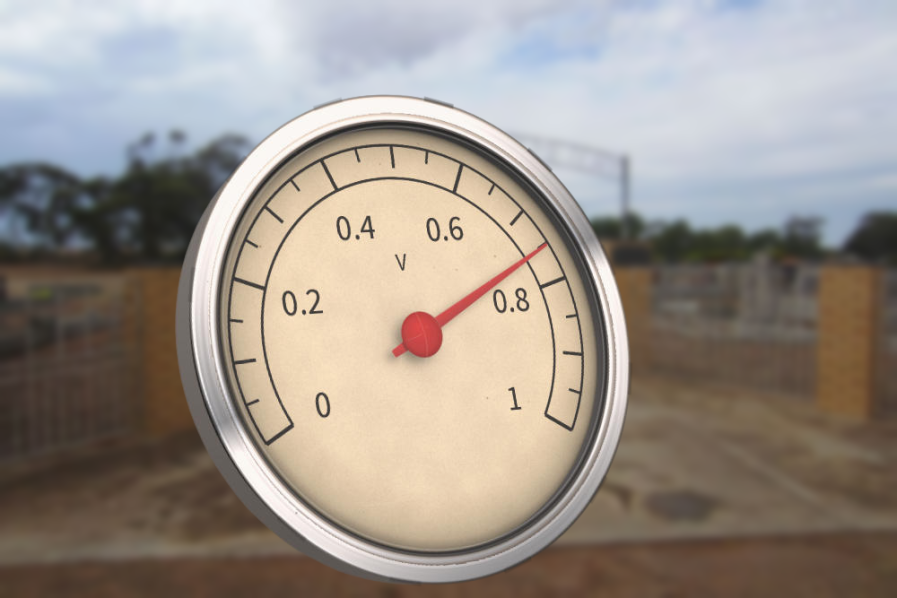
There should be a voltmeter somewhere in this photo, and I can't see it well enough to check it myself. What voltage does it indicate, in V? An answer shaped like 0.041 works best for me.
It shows 0.75
